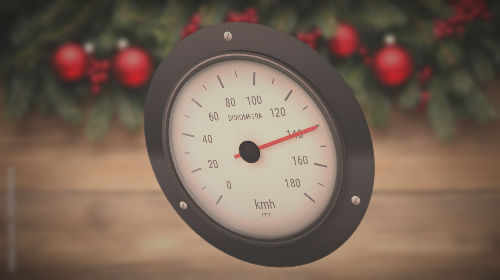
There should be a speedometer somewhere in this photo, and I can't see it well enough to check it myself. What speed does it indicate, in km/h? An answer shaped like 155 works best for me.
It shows 140
